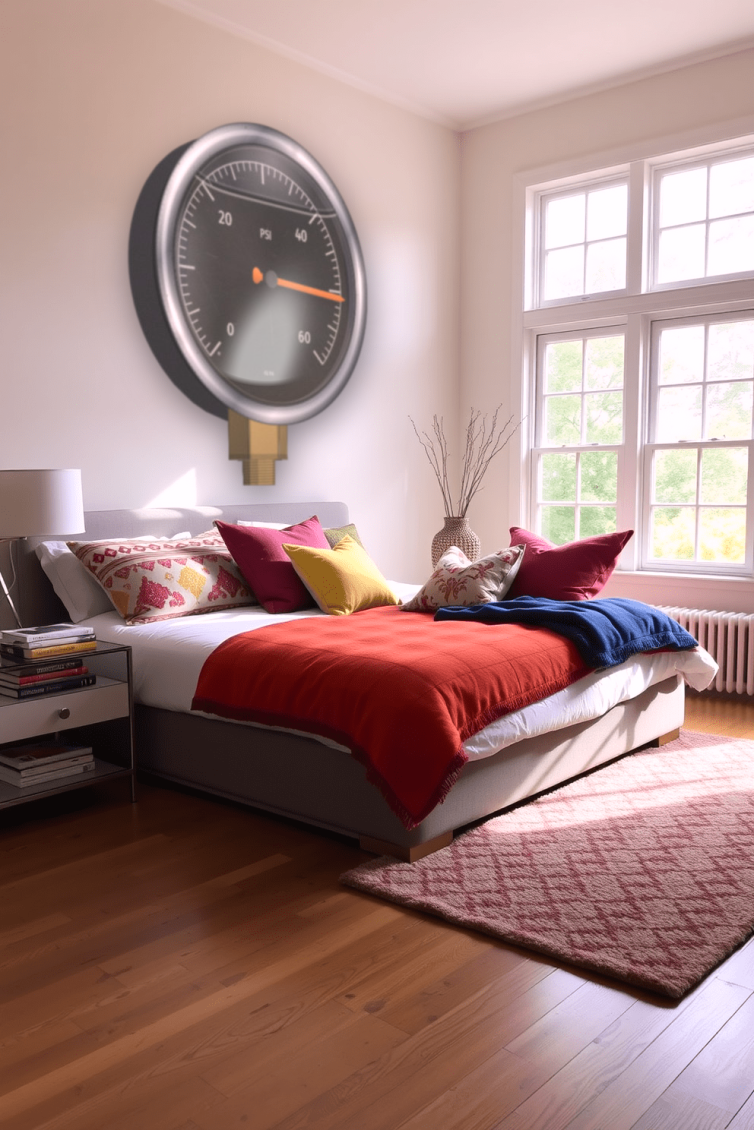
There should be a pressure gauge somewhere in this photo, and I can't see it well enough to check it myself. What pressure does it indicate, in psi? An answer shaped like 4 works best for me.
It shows 51
